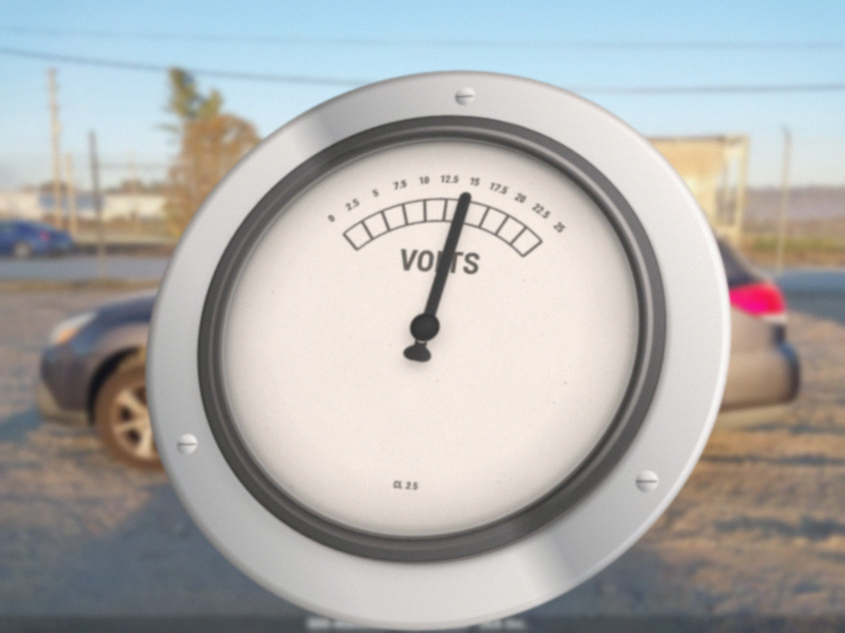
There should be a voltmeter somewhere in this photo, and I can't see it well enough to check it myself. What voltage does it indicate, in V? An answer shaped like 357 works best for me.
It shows 15
